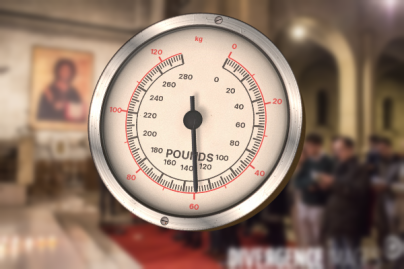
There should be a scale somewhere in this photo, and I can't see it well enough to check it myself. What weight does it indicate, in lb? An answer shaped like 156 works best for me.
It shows 130
